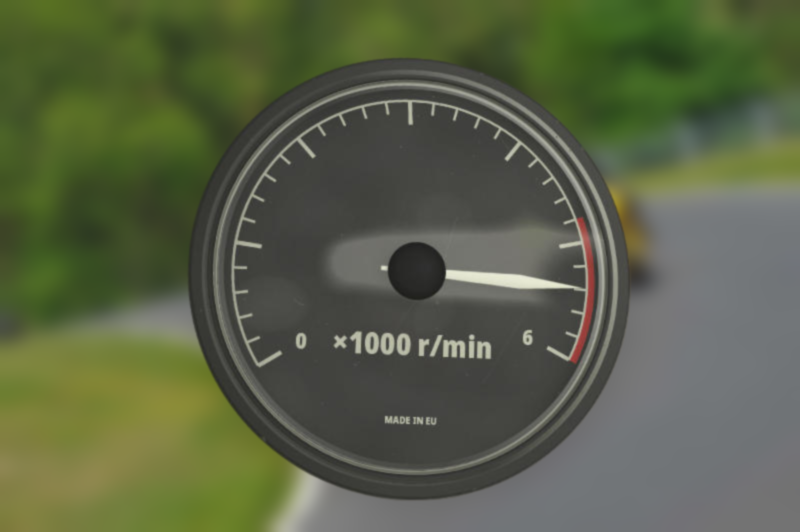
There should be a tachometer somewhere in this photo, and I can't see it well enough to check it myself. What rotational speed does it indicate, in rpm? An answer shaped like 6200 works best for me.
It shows 5400
